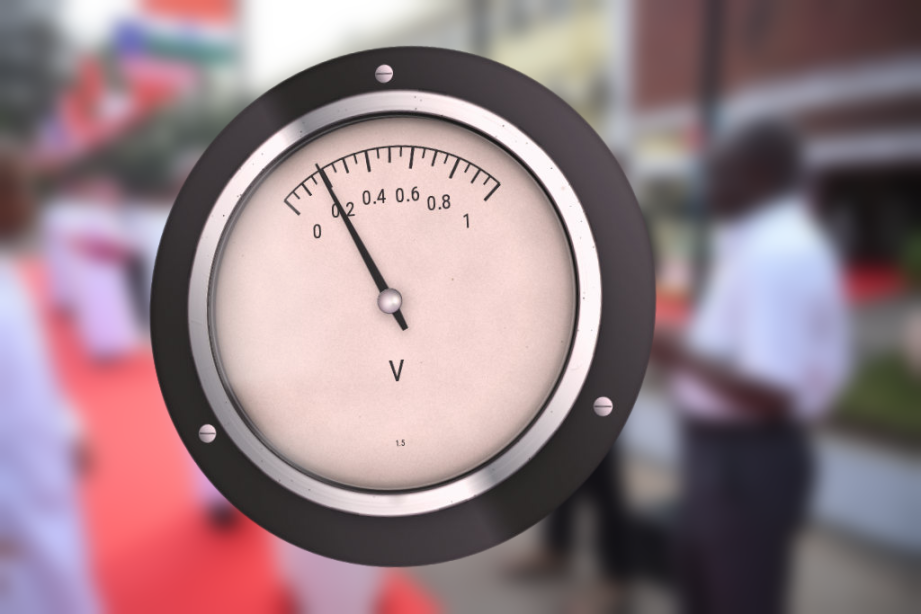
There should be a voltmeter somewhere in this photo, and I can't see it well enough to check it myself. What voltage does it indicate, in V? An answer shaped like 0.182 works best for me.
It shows 0.2
